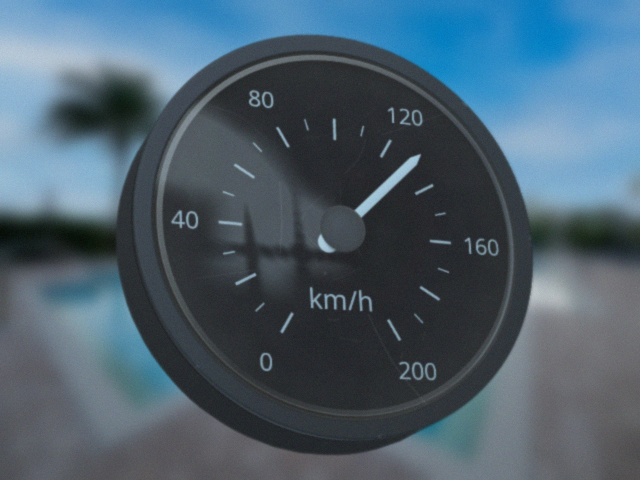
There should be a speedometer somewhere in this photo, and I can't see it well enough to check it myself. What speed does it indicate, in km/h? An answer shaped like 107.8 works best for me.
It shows 130
